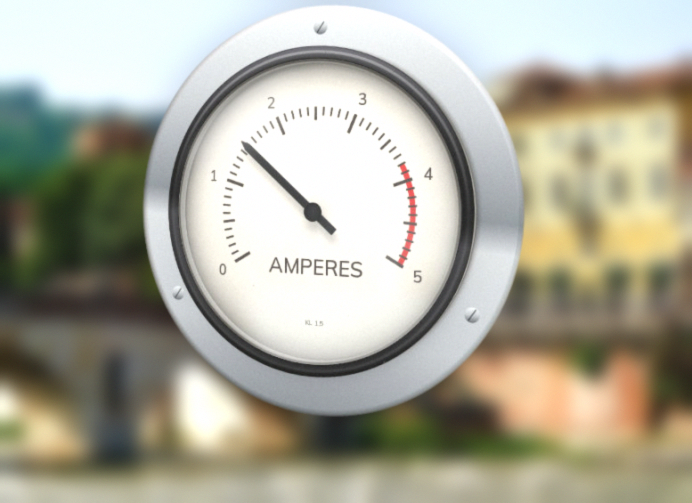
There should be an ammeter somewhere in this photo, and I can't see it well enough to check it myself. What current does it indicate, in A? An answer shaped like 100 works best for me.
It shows 1.5
